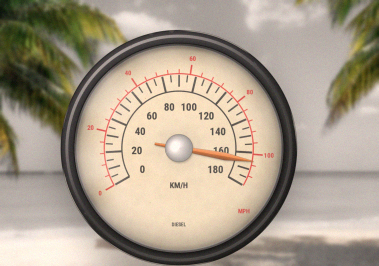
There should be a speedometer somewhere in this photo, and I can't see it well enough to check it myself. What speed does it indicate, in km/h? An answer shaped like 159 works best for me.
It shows 165
